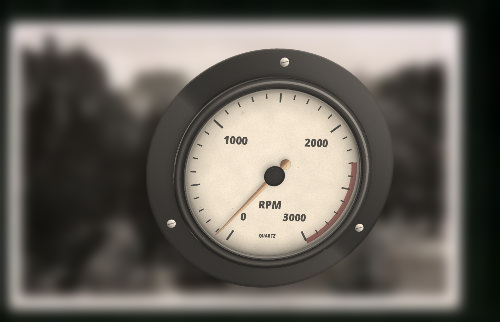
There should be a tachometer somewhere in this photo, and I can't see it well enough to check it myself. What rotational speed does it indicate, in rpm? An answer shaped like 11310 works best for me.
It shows 100
